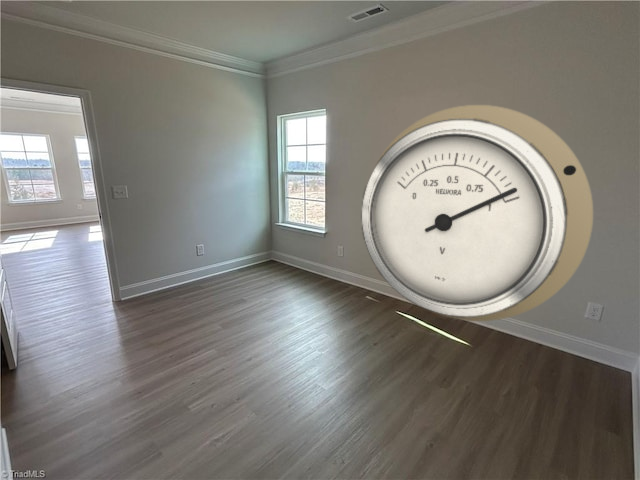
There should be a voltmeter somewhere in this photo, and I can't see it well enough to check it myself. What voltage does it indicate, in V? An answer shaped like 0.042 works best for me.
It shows 0.95
